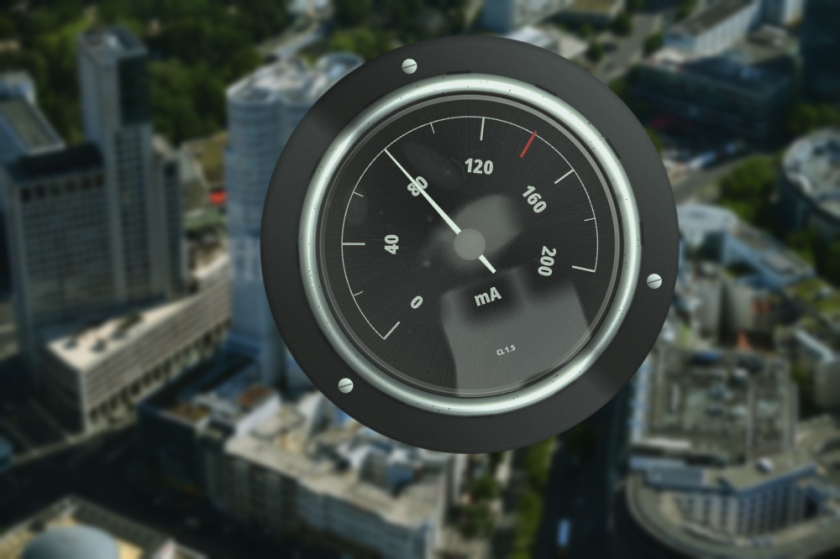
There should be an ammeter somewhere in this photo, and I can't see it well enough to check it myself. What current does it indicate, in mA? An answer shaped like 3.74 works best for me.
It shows 80
